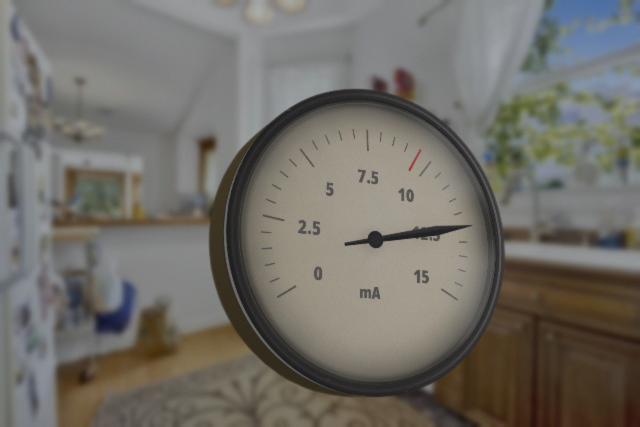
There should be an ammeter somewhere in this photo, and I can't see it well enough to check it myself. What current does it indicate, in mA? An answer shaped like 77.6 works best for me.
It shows 12.5
